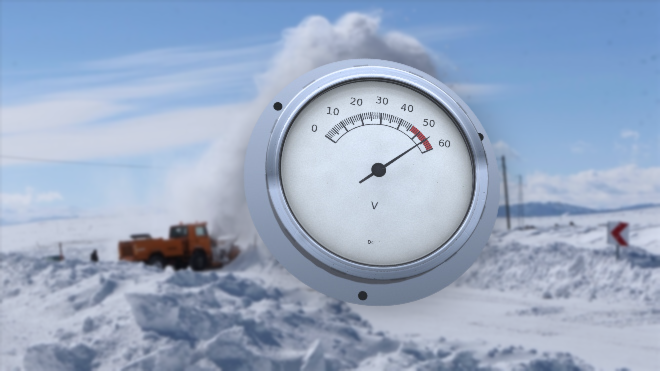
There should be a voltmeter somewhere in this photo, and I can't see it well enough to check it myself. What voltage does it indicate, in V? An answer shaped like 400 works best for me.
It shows 55
